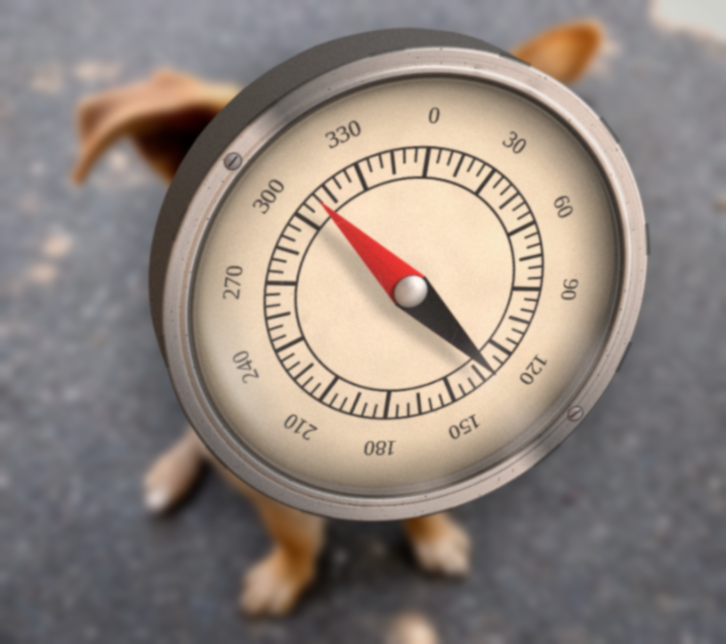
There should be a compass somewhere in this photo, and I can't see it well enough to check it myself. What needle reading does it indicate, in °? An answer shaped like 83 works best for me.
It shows 310
